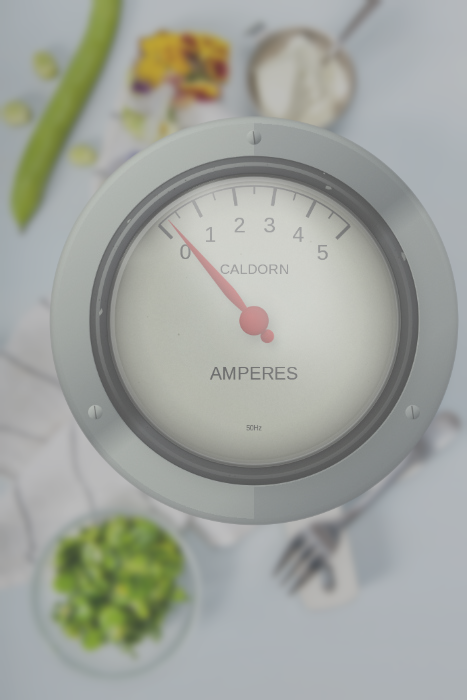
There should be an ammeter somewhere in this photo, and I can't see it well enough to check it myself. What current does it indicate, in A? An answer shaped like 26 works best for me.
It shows 0.25
